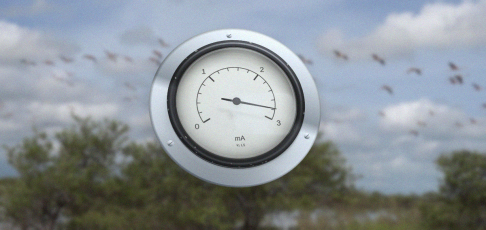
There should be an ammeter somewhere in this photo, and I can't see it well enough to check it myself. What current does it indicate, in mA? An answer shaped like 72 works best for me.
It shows 2.8
